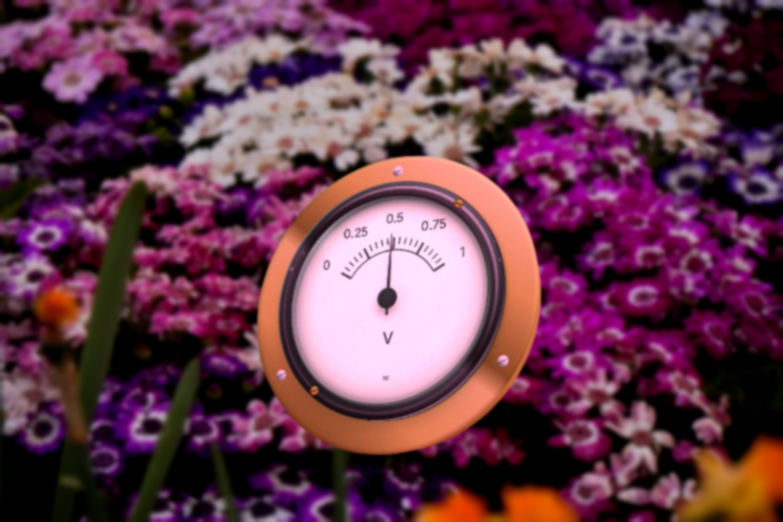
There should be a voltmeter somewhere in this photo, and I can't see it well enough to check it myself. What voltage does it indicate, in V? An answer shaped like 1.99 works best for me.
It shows 0.5
